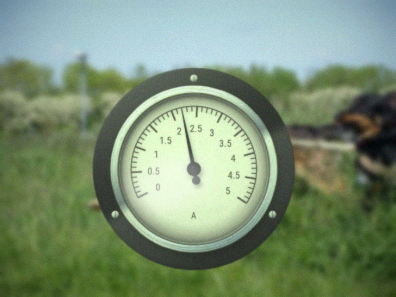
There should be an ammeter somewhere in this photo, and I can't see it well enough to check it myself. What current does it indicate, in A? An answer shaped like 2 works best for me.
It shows 2.2
